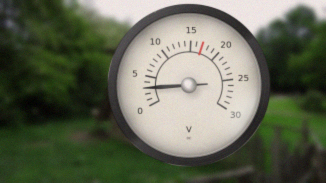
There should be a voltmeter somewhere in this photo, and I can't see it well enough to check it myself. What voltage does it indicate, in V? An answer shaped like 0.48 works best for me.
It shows 3
